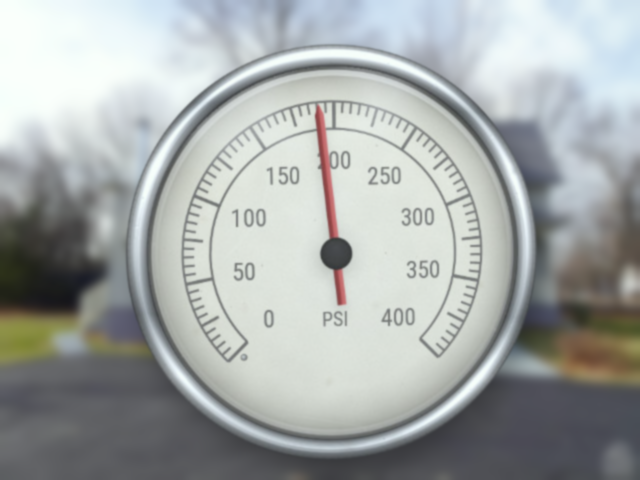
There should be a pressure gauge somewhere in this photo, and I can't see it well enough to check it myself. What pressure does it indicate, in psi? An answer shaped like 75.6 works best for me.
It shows 190
